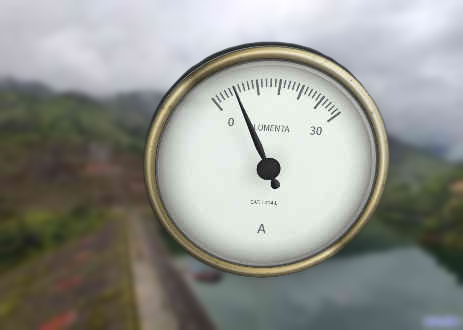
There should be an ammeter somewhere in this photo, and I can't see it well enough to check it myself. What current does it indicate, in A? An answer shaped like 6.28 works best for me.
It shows 5
